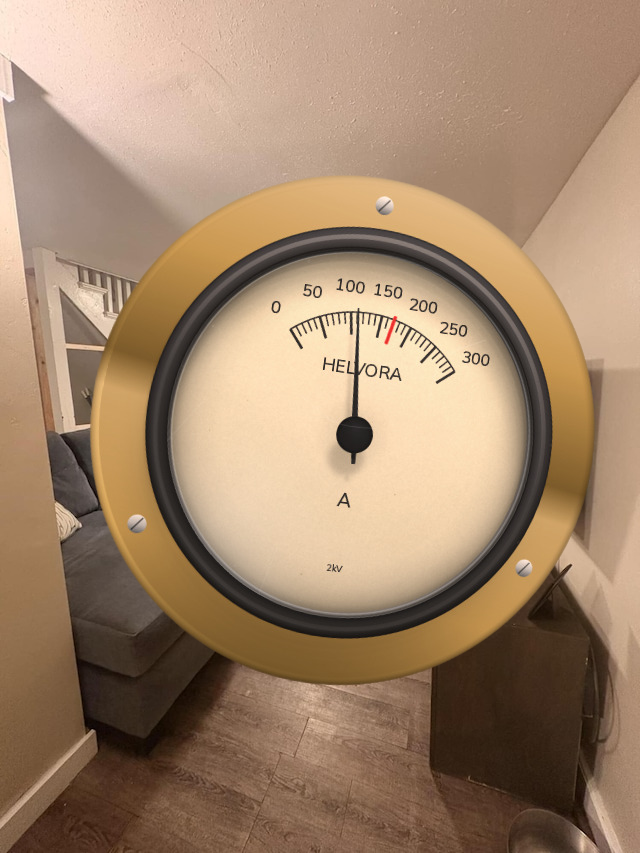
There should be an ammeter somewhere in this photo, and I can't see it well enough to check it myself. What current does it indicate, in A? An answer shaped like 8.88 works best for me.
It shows 110
